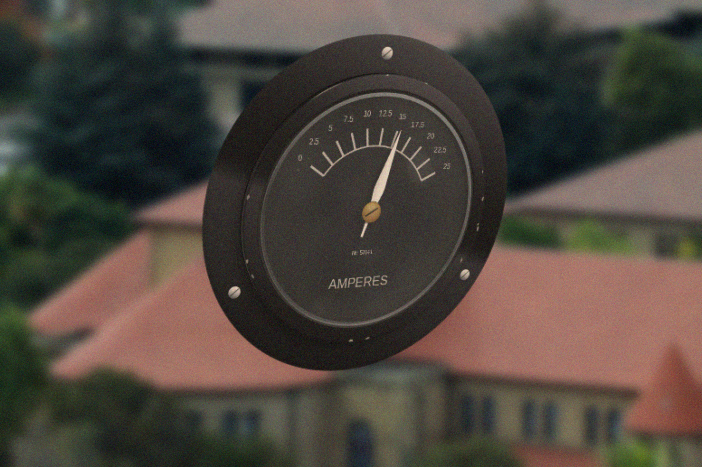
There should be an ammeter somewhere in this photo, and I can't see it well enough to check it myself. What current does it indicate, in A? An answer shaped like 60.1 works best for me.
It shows 15
